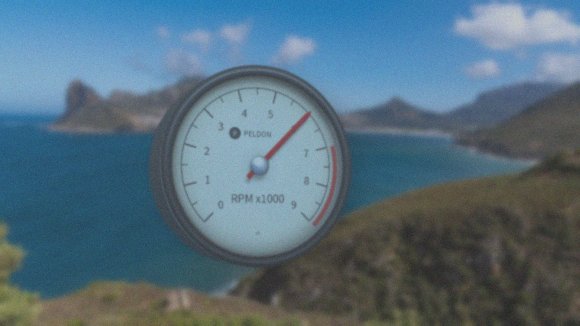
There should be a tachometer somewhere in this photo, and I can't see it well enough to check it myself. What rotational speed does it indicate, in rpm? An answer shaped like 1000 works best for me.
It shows 6000
